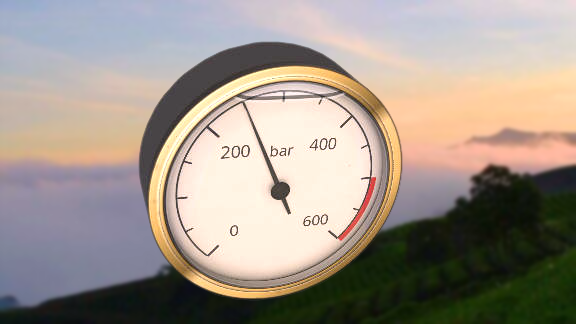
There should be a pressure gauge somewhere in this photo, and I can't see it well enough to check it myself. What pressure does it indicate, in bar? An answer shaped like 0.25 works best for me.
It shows 250
